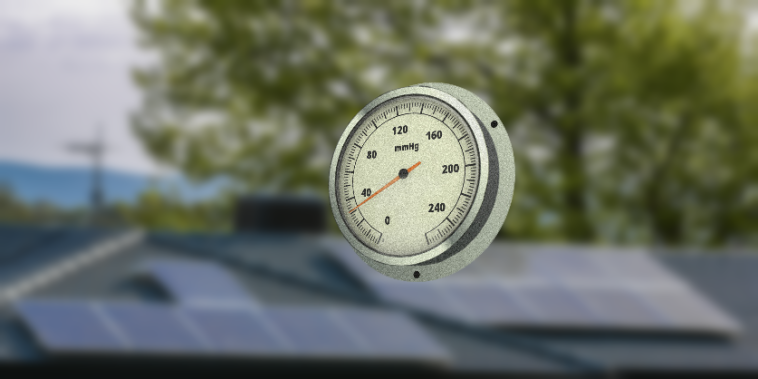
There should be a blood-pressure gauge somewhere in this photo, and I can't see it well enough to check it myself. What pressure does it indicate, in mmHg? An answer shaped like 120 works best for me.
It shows 30
